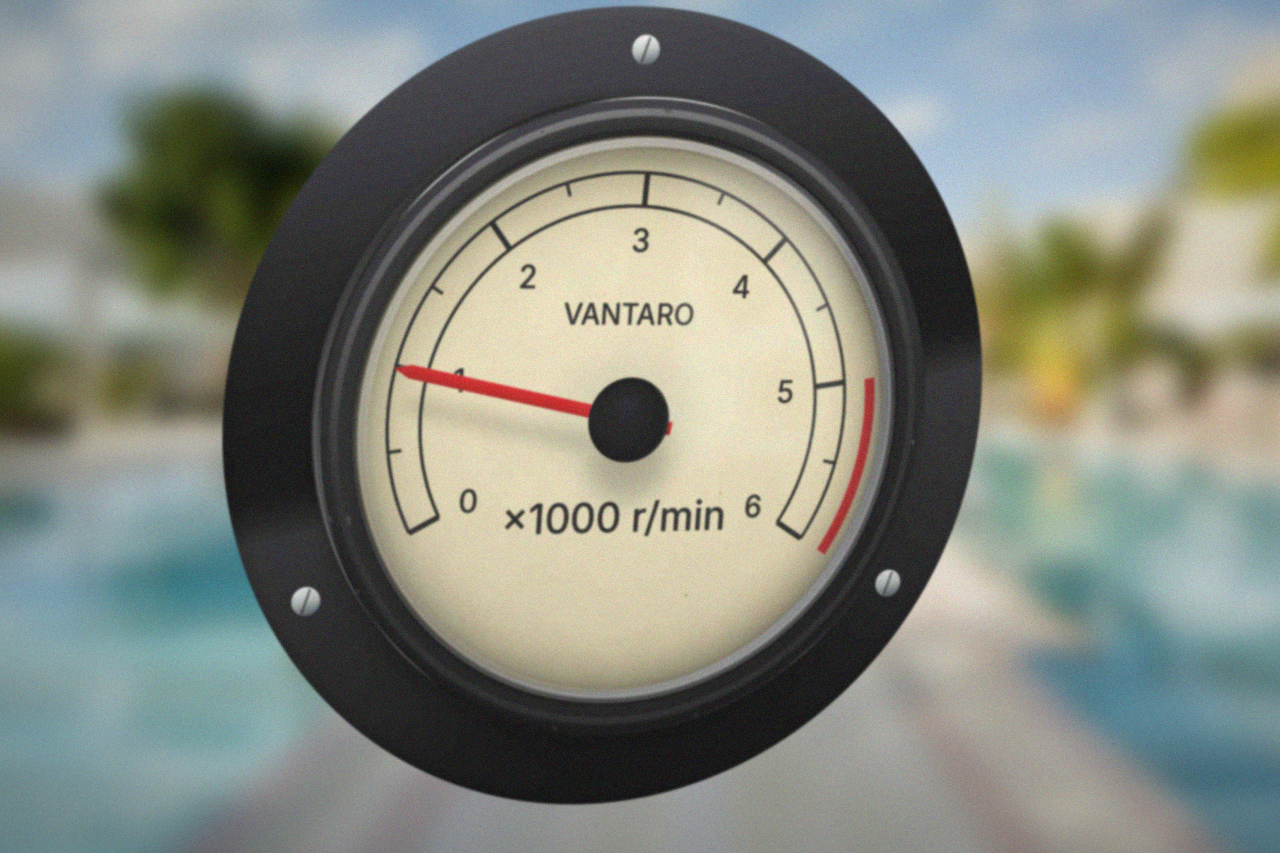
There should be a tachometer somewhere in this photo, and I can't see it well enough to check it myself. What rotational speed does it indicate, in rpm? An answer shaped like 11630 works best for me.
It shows 1000
